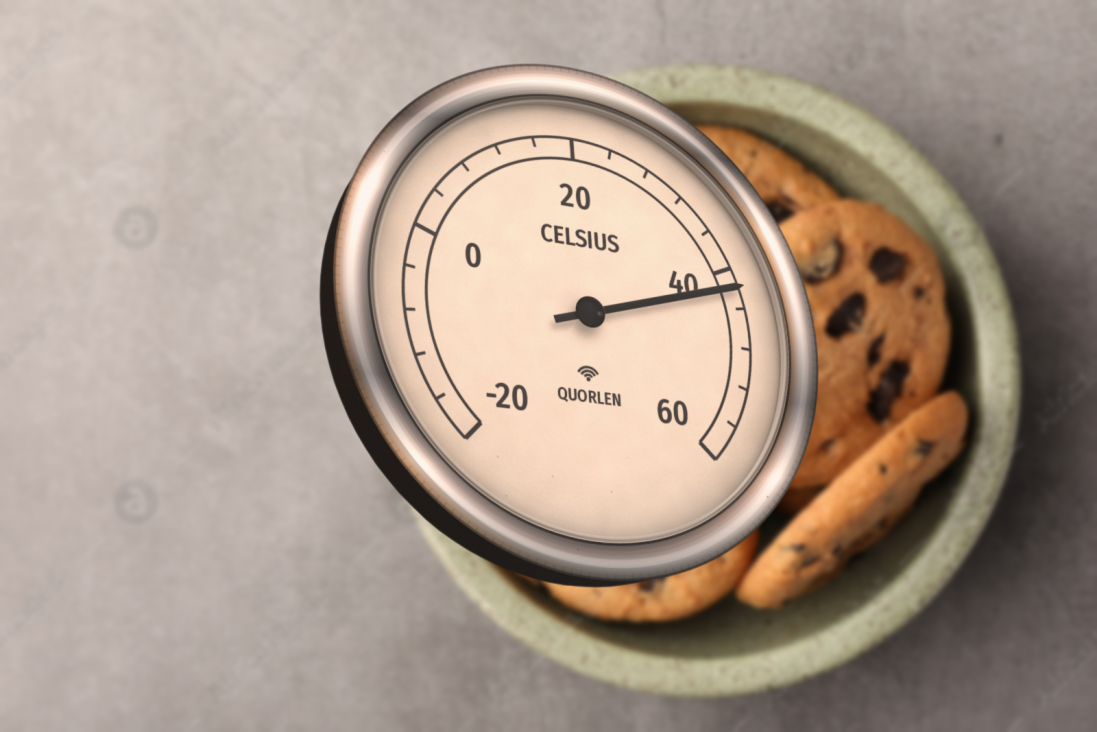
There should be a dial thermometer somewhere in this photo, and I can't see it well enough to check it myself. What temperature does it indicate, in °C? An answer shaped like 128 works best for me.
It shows 42
